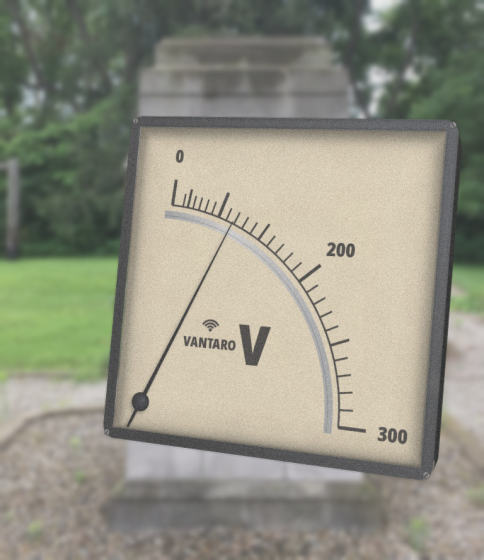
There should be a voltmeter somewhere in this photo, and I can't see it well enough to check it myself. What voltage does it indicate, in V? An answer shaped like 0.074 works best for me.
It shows 120
